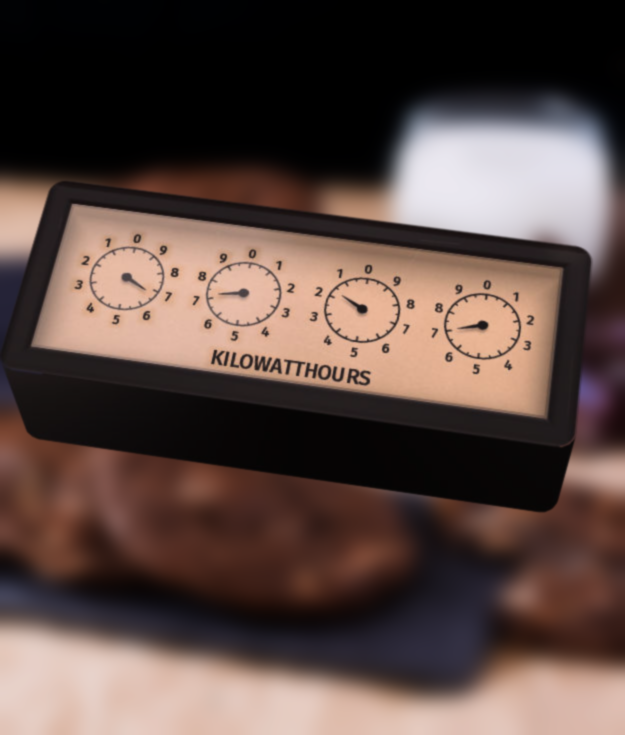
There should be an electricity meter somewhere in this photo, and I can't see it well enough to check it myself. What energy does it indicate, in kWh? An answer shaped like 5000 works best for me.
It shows 6717
